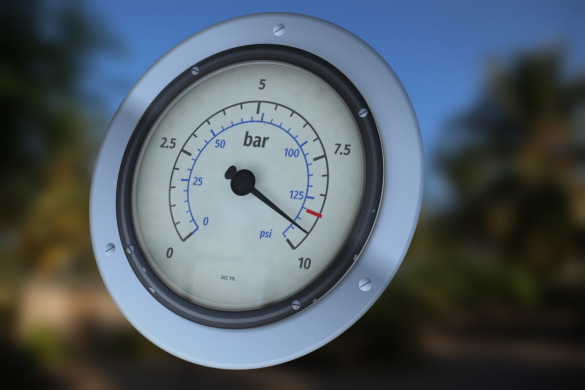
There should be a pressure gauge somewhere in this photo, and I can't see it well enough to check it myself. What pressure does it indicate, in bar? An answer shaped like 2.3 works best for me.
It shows 9.5
